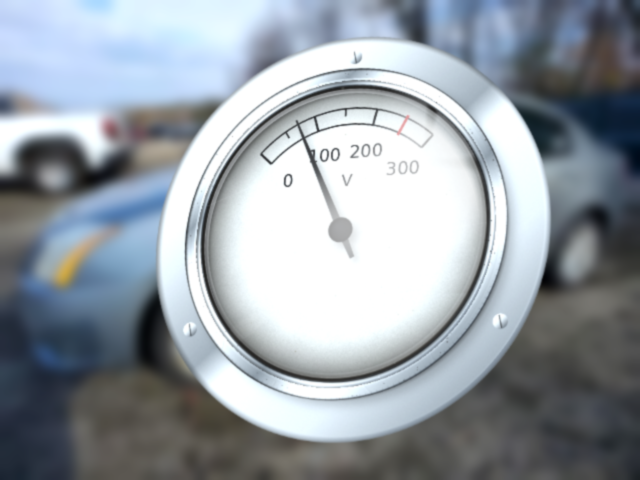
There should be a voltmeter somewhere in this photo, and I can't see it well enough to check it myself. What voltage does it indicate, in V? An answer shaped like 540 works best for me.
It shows 75
